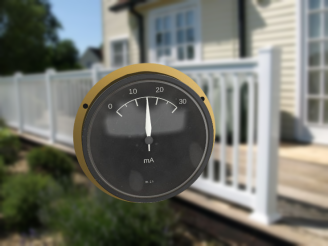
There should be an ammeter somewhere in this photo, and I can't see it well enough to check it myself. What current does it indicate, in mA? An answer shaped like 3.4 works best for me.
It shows 15
